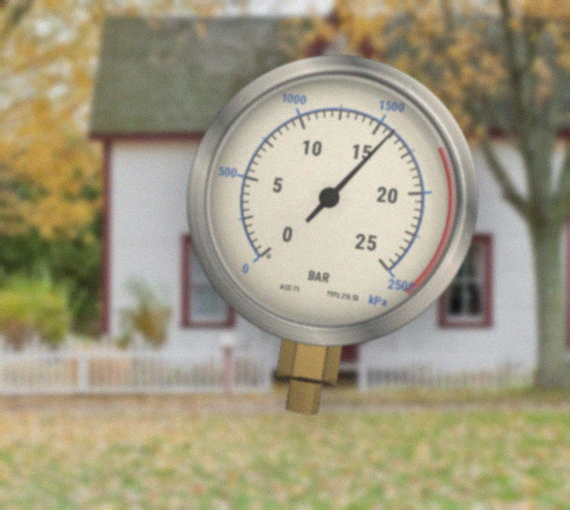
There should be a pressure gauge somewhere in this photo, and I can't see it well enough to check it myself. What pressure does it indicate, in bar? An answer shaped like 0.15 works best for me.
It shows 16
